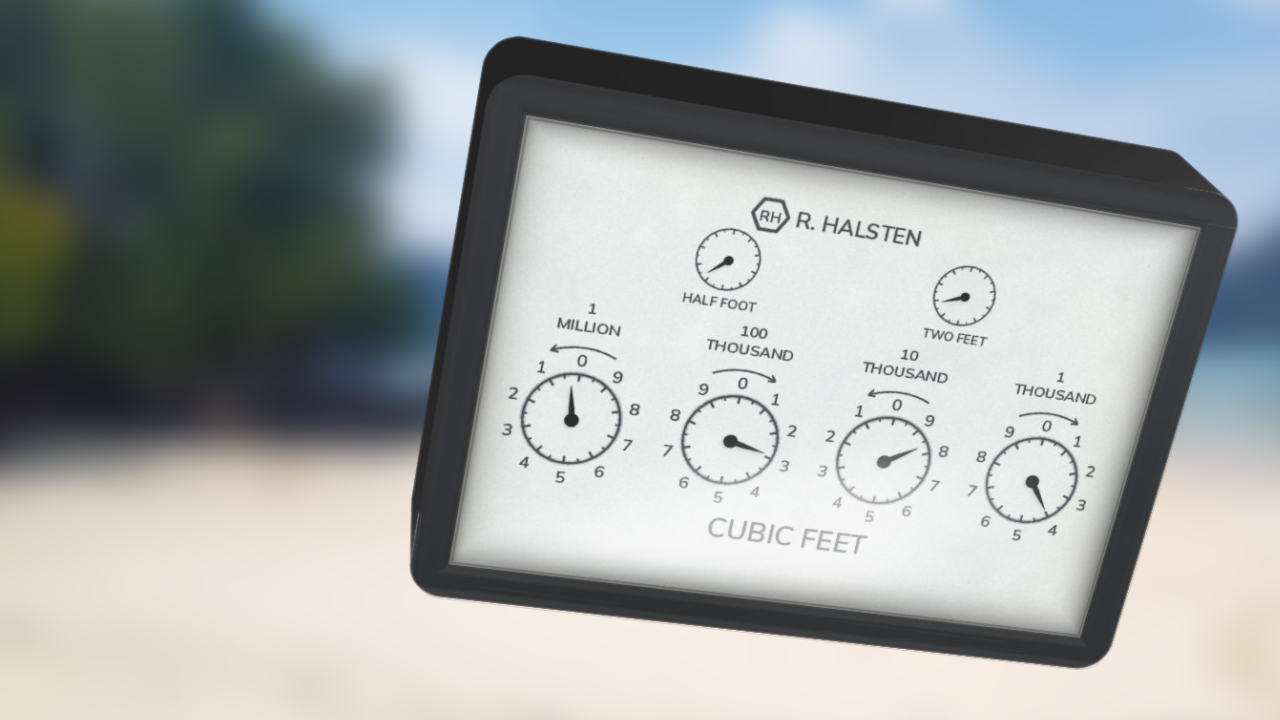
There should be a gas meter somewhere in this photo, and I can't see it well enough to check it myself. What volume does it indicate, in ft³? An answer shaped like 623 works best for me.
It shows 28400
